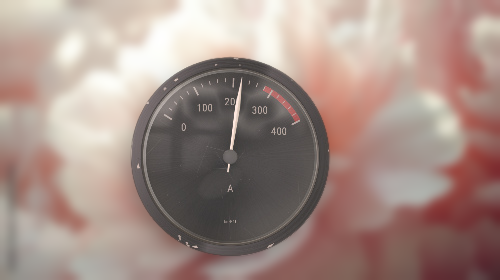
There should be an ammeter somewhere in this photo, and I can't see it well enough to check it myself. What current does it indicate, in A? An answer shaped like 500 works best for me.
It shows 220
